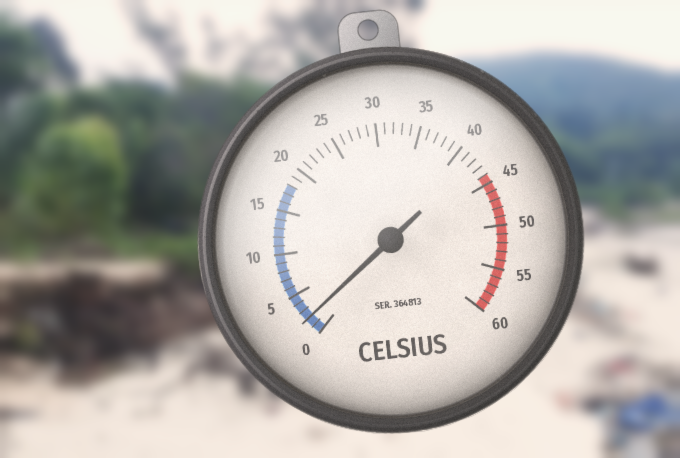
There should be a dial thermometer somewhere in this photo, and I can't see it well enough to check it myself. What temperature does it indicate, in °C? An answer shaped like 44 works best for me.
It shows 2
